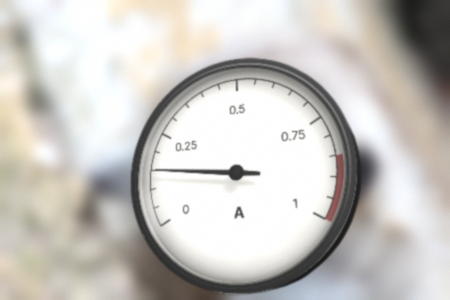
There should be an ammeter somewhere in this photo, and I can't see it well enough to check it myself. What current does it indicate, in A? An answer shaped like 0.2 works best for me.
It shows 0.15
